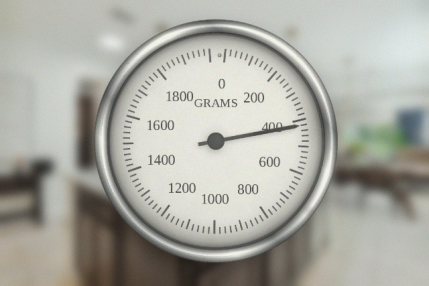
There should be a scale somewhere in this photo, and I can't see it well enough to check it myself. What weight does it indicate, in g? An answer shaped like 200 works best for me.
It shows 420
